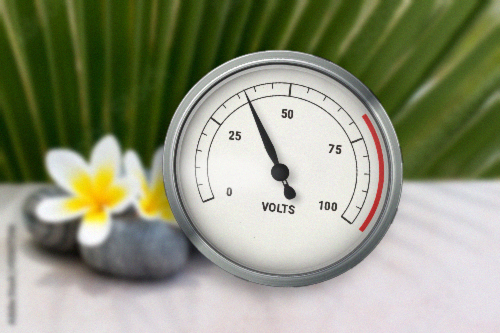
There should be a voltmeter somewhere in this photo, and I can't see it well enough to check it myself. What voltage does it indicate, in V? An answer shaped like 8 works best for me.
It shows 37.5
